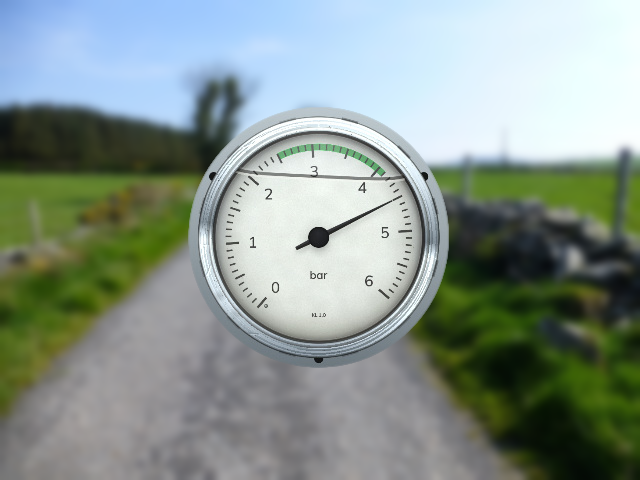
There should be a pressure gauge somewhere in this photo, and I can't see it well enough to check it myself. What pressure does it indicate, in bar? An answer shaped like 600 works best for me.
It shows 4.5
